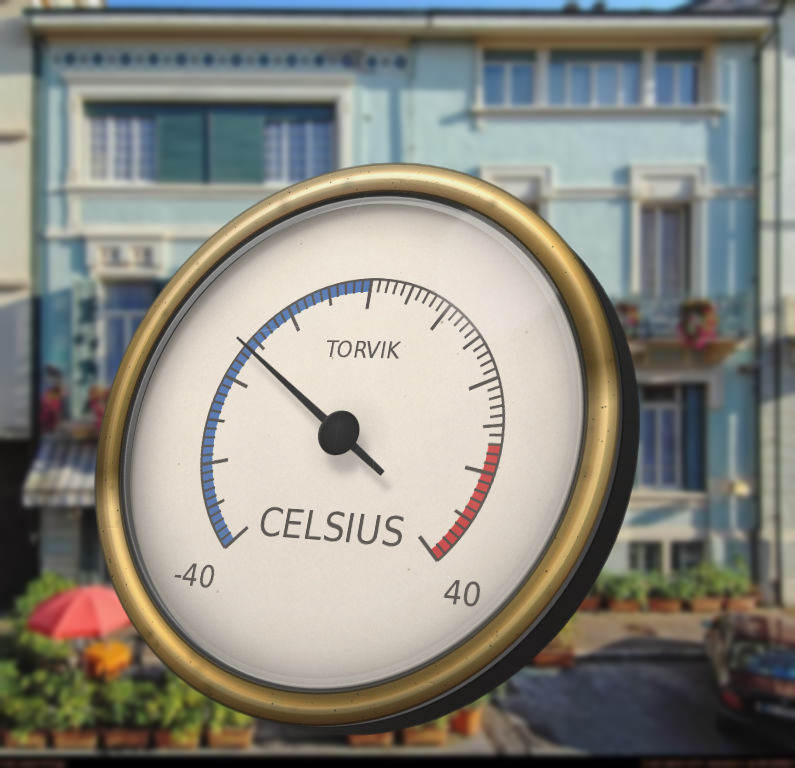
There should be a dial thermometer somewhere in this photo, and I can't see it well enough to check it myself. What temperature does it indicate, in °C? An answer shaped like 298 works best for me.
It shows -16
